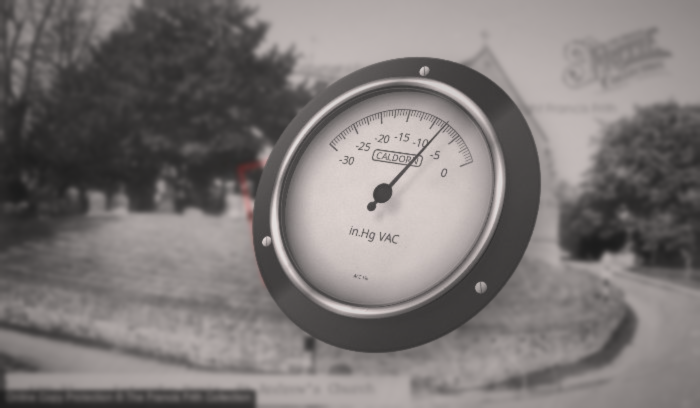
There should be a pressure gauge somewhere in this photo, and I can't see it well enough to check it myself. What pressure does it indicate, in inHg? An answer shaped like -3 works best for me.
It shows -7.5
